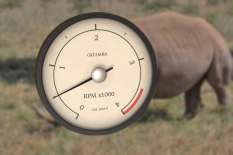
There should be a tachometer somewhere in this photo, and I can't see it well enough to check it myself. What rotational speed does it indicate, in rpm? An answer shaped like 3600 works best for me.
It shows 500
